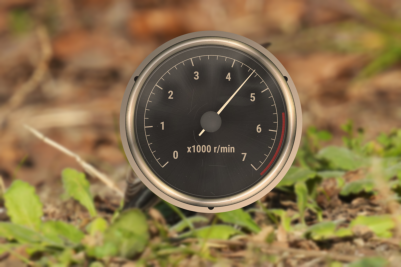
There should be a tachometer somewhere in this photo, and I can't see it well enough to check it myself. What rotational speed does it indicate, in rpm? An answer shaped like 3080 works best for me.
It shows 4500
